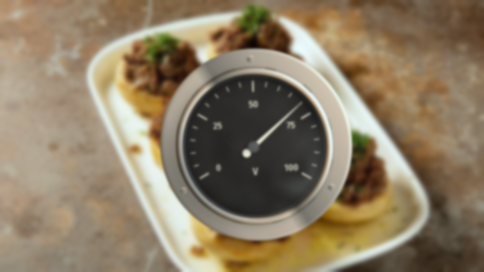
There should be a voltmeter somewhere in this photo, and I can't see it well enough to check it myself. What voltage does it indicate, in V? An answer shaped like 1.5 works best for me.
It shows 70
